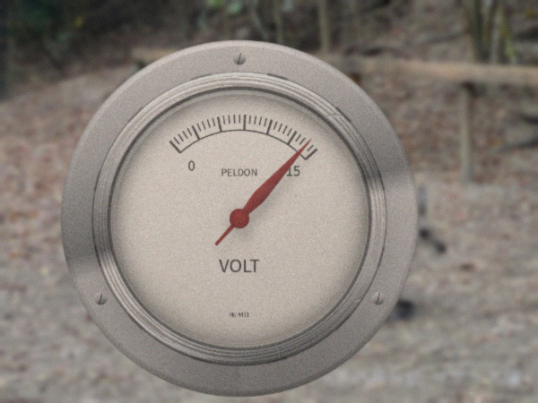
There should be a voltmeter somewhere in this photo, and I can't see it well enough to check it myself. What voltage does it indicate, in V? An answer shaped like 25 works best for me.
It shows 14
